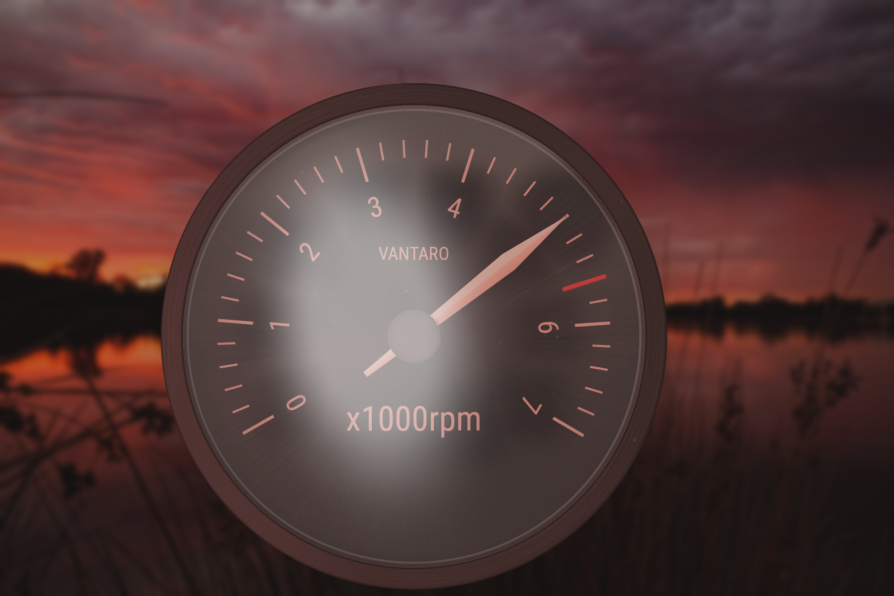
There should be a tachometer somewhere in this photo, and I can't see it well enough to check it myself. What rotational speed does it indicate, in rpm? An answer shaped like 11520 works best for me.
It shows 5000
